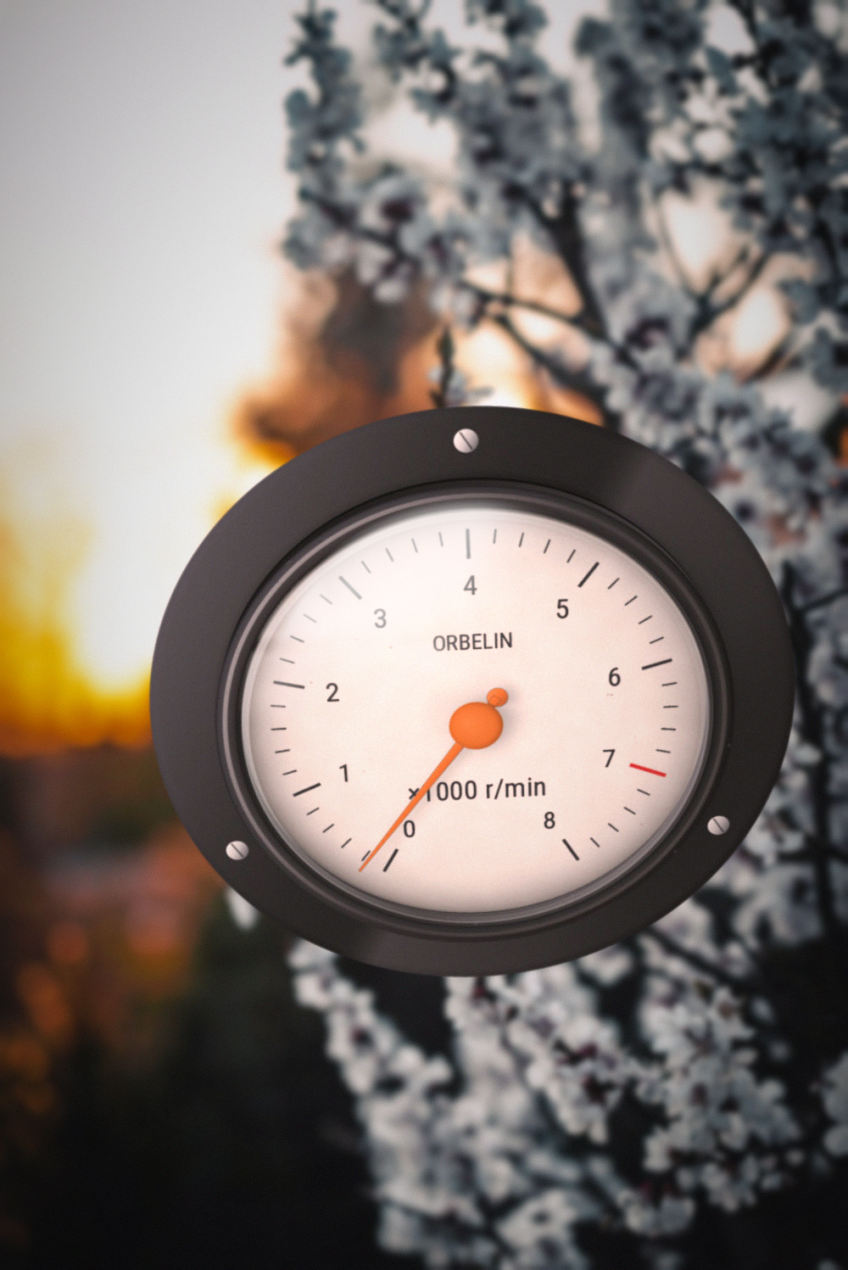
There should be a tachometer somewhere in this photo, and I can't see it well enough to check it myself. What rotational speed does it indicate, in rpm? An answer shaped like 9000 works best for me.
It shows 200
